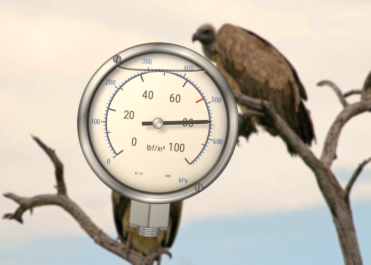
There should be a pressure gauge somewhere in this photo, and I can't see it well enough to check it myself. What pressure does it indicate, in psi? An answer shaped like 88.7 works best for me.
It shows 80
